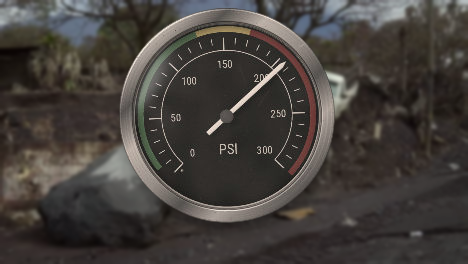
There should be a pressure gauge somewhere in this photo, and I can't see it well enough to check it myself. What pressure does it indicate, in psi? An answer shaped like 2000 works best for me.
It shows 205
